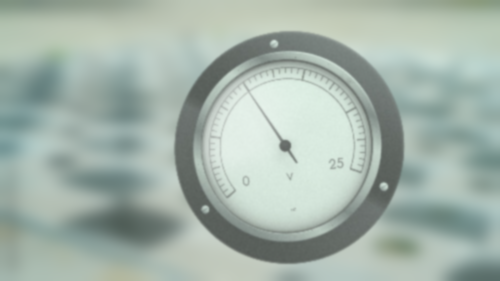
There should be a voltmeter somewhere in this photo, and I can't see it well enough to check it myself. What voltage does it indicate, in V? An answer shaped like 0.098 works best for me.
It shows 10
